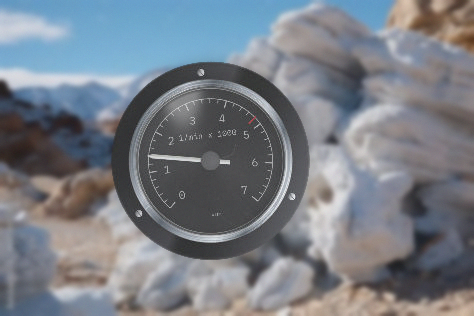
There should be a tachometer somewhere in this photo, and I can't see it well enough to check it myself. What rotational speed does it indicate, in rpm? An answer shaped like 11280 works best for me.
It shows 1400
